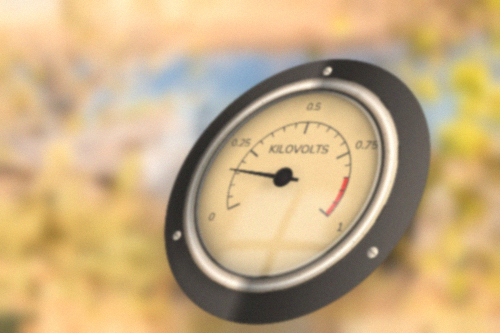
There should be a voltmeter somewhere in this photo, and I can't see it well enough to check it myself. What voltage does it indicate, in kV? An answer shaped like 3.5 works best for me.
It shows 0.15
